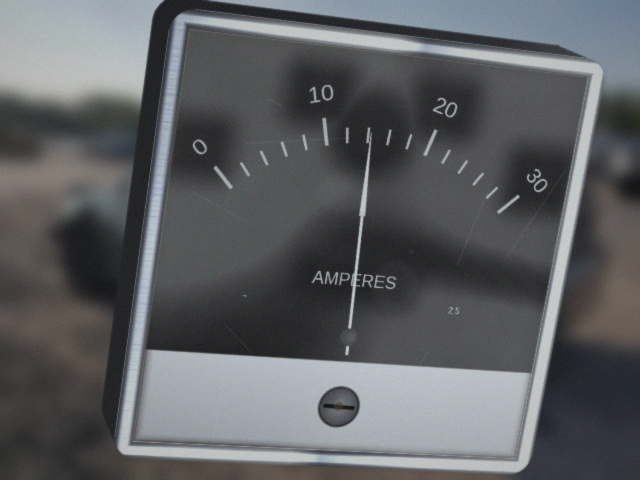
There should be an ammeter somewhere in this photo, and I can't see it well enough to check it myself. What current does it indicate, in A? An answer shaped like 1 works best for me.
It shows 14
